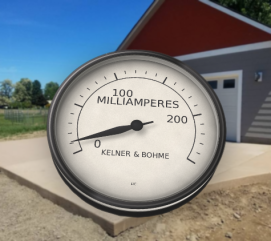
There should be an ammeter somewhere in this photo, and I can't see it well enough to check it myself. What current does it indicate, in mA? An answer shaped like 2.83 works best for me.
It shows 10
